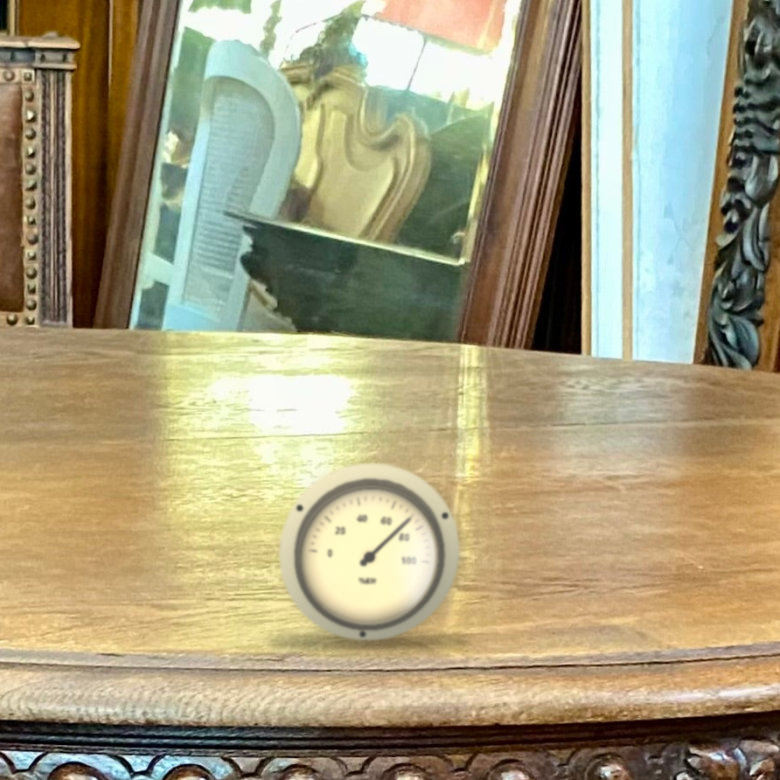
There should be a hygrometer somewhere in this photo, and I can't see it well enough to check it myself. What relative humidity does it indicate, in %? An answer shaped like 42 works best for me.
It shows 72
